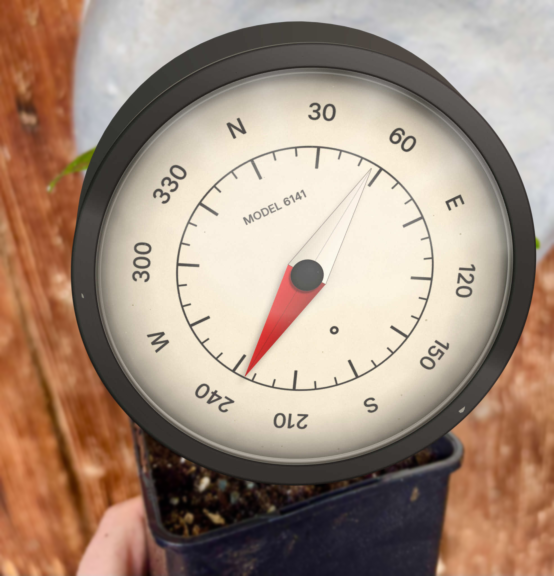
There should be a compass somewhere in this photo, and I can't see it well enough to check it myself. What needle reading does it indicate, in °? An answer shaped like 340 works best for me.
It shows 235
